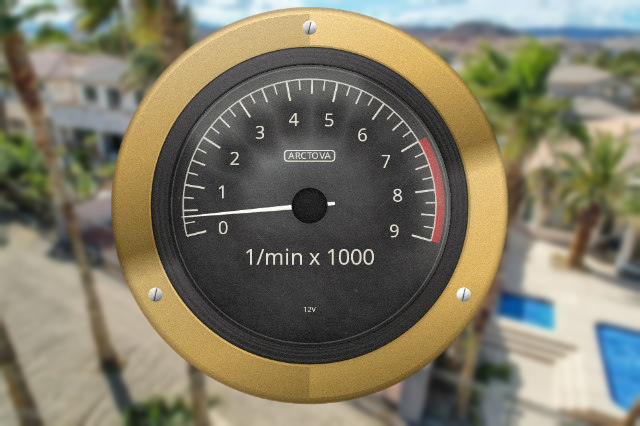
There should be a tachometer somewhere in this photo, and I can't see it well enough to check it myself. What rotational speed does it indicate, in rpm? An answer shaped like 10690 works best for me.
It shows 375
